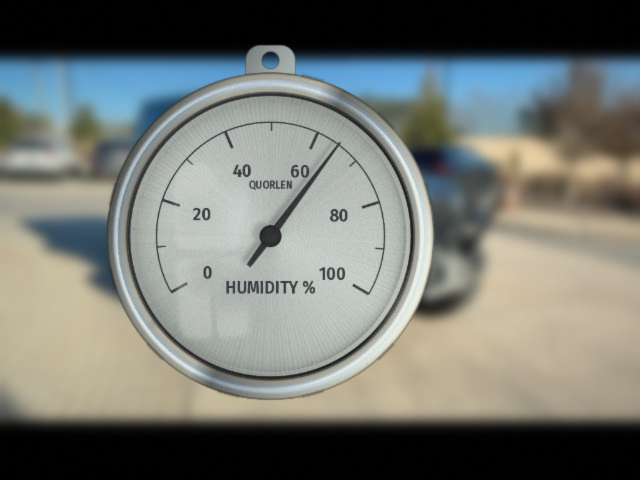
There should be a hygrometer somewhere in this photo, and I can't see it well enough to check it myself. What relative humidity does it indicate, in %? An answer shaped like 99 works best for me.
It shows 65
